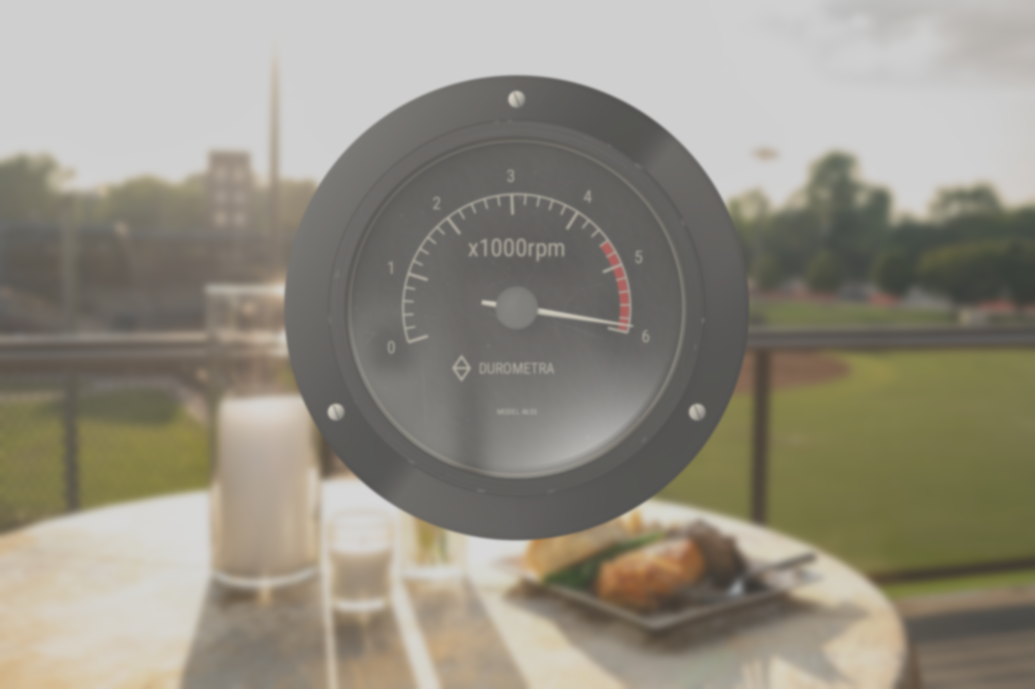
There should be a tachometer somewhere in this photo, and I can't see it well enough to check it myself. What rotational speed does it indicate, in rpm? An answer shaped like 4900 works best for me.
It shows 5900
